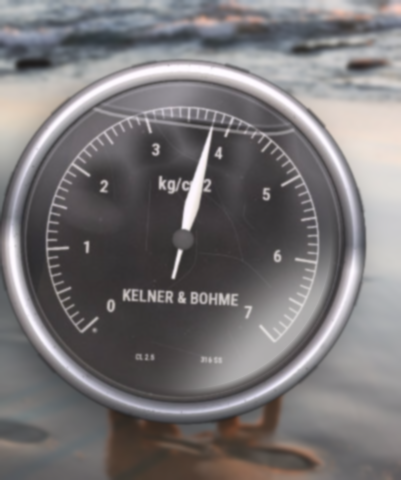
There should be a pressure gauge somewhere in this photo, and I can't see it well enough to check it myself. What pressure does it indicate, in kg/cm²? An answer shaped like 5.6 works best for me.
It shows 3.8
